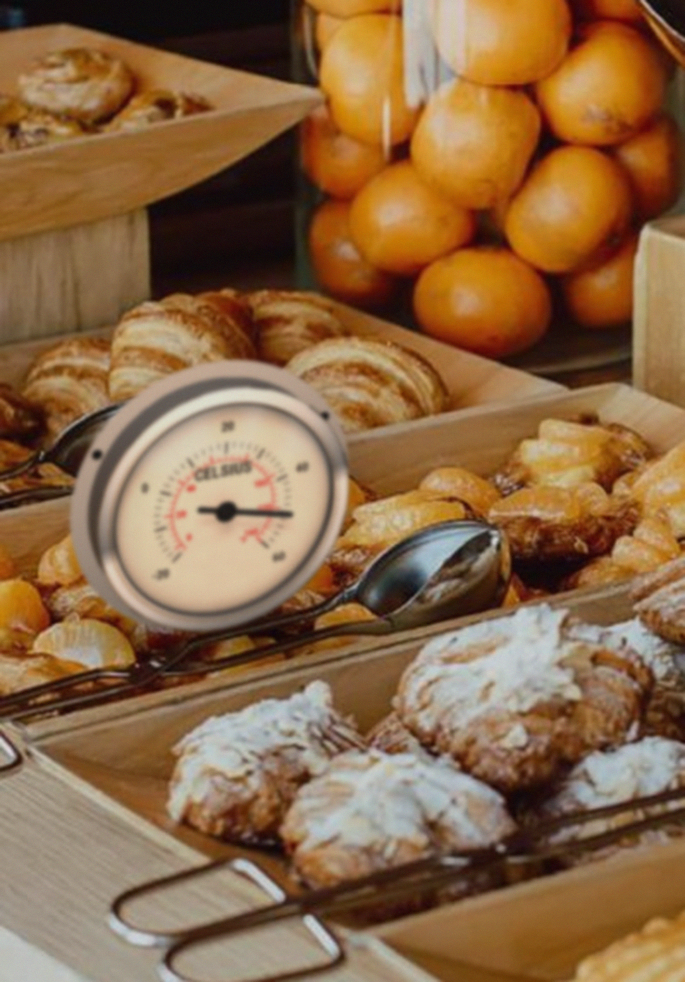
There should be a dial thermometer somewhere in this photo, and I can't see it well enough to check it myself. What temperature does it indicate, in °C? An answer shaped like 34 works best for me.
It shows 50
